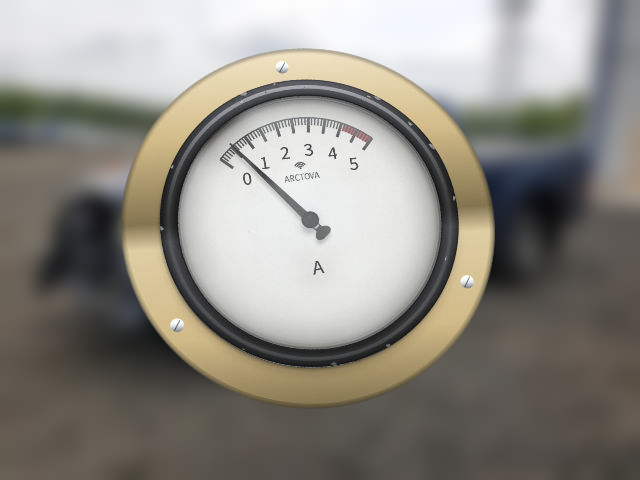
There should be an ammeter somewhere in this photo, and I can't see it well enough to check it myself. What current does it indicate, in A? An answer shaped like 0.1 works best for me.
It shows 0.5
